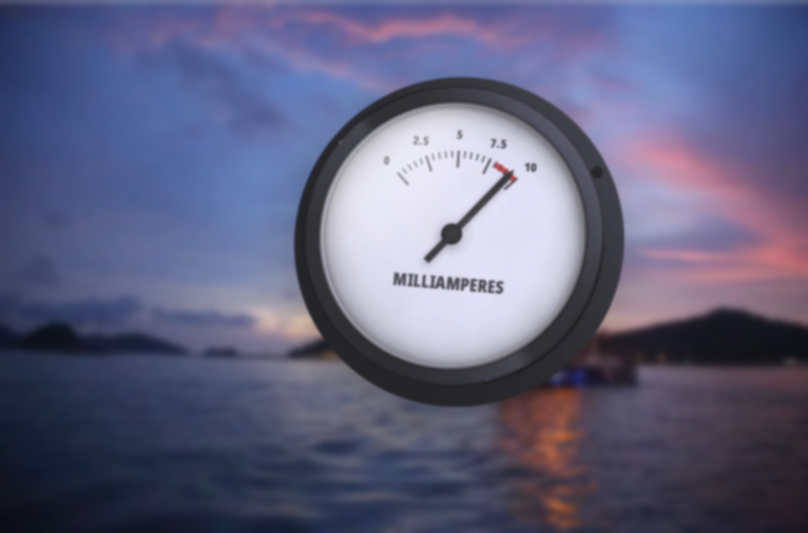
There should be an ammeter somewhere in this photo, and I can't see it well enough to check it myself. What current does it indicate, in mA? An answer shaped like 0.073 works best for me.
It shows 9.5
